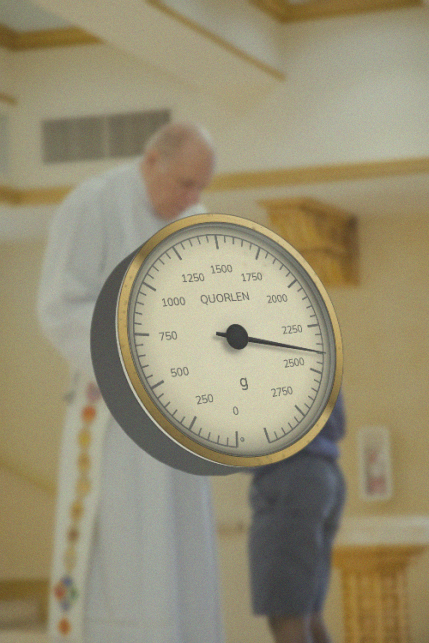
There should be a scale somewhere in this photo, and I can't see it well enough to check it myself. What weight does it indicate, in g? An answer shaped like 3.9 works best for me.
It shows 2400
